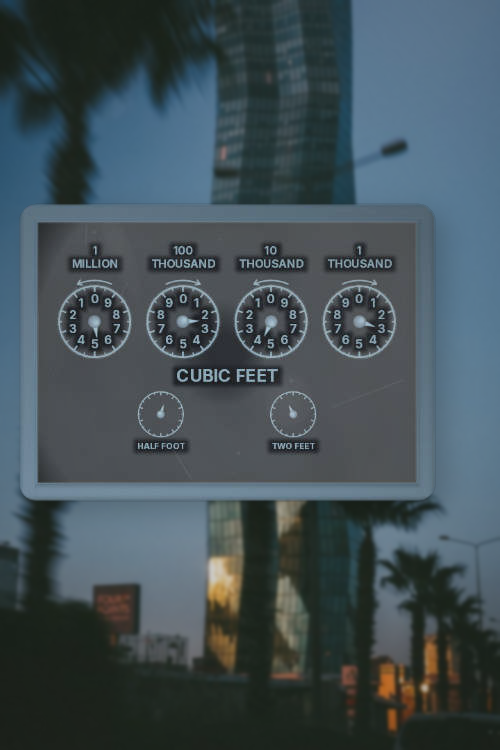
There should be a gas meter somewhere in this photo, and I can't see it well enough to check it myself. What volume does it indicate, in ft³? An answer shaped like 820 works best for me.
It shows 524300
